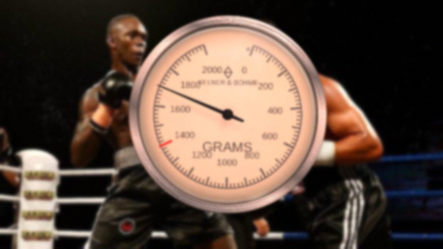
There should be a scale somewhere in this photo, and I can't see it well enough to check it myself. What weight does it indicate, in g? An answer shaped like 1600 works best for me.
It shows 1700
